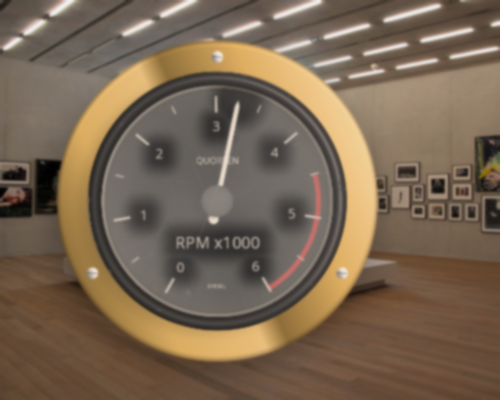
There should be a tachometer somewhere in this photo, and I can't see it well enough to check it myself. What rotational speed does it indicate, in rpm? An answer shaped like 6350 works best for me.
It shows 3250
